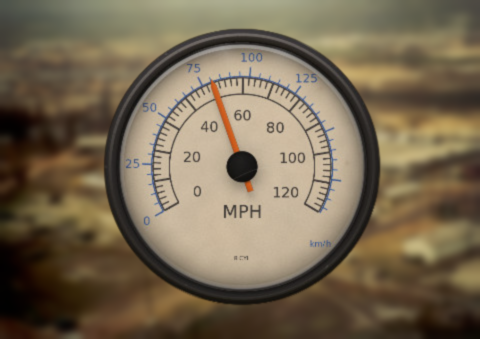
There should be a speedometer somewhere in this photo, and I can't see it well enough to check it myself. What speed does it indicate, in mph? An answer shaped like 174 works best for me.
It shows 50
